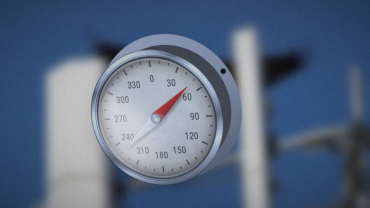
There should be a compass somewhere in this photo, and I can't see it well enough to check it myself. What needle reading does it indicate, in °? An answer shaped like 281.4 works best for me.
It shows 50
